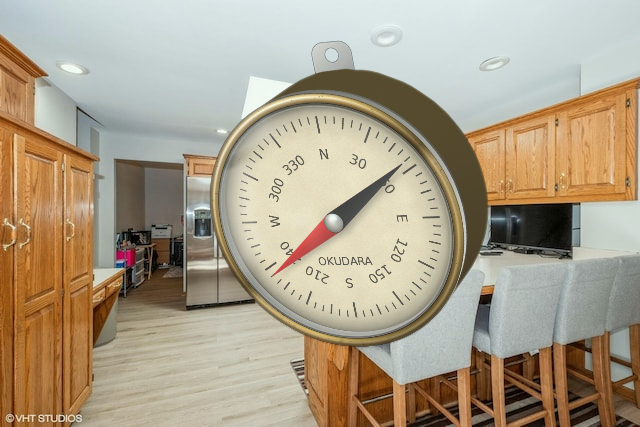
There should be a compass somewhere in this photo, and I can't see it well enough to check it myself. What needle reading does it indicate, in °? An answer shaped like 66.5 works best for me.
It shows 235
